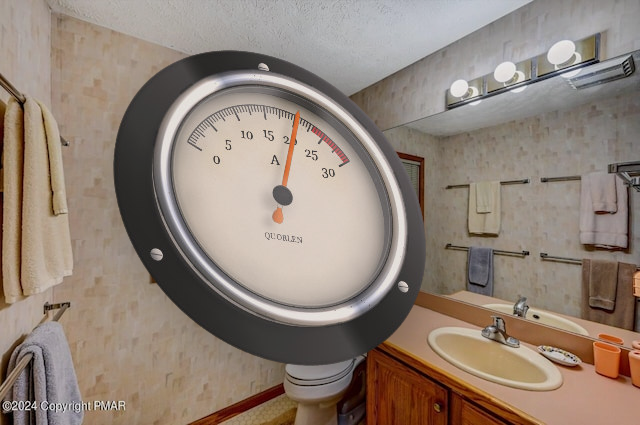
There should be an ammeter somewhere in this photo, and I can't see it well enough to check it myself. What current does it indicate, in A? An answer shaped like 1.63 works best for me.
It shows 20
